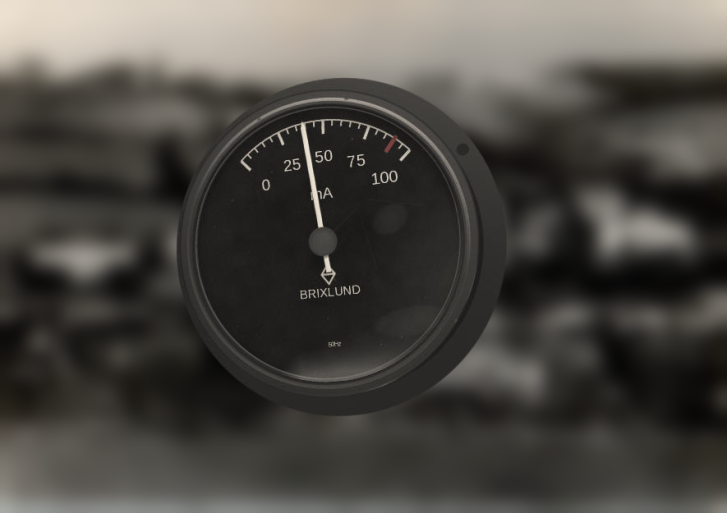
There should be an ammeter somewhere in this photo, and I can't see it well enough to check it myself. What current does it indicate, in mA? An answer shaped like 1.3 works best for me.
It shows 40
